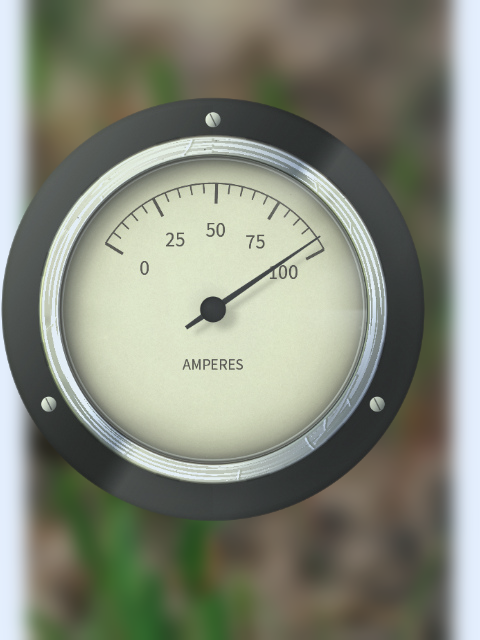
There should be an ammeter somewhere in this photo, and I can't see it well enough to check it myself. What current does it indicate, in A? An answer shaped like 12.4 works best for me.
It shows 95
